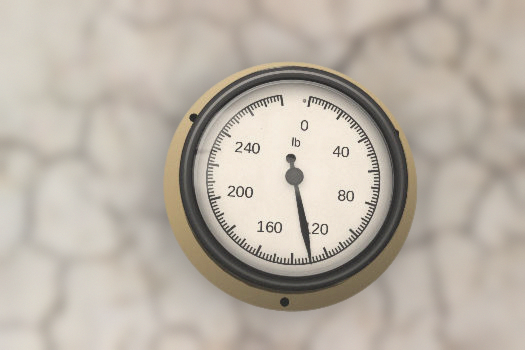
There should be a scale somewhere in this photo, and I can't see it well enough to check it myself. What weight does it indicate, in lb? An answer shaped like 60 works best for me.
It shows 130
